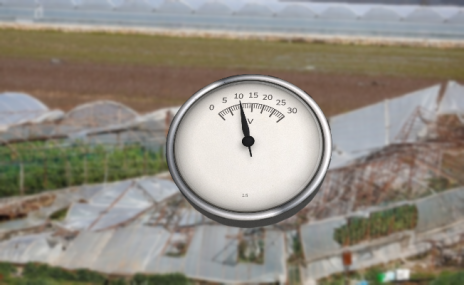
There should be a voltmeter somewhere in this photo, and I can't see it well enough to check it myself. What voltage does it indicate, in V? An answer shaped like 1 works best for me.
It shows 10
